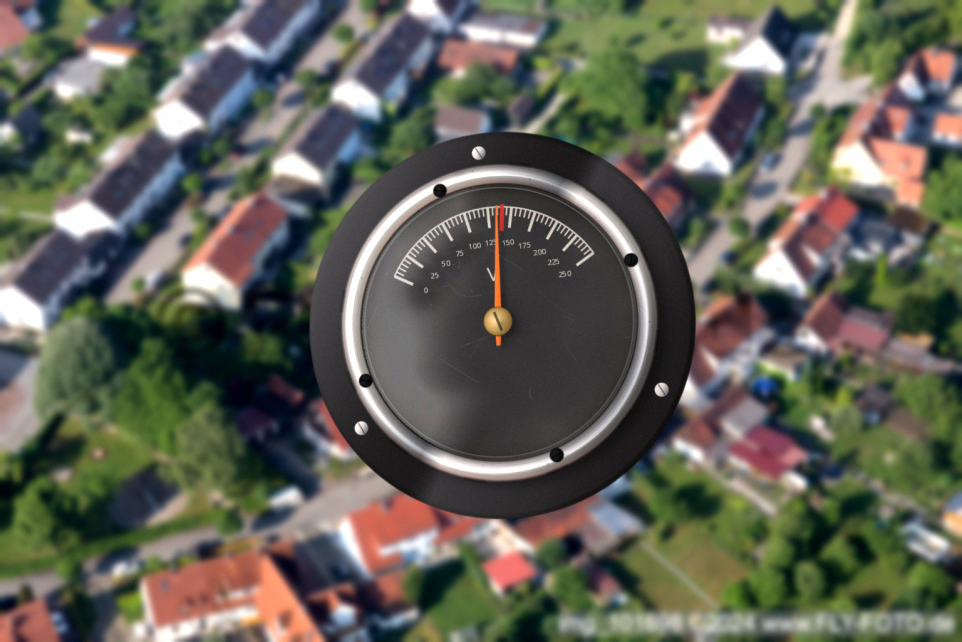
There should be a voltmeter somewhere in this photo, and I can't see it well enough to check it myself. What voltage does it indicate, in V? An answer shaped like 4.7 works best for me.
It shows 135
